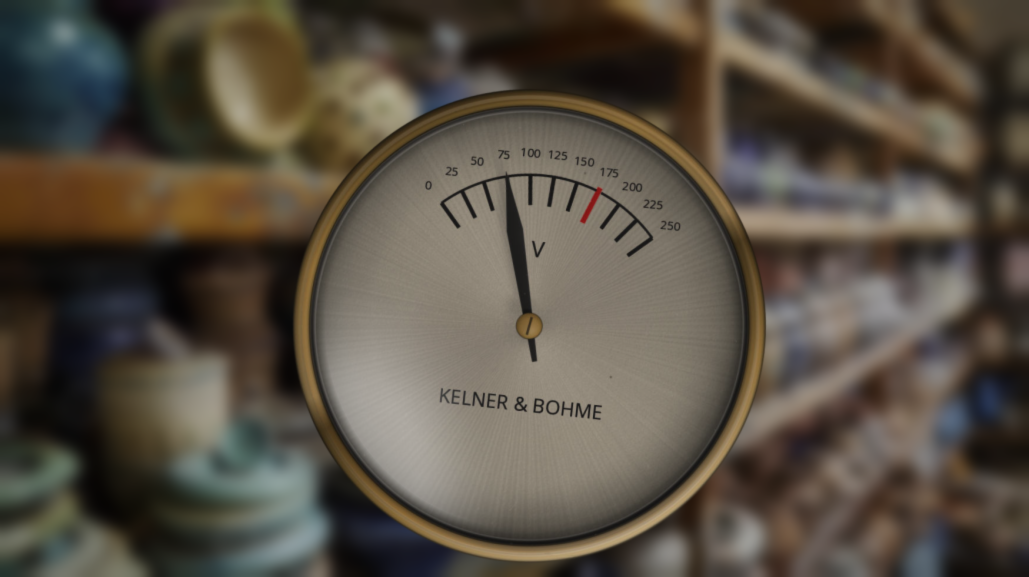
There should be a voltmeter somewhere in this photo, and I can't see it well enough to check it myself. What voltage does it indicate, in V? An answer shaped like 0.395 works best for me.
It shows 75
